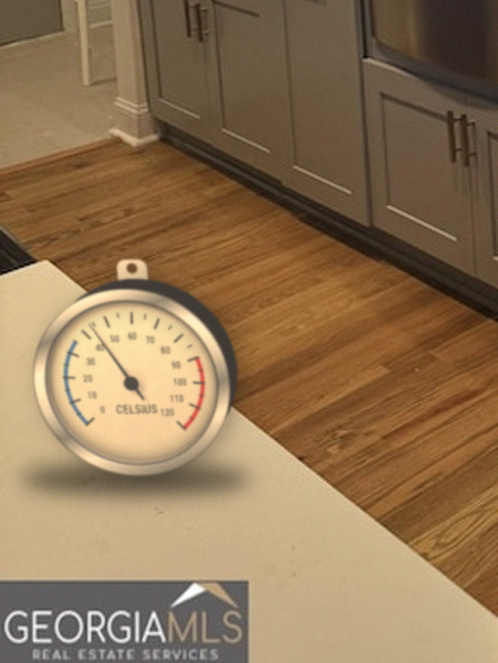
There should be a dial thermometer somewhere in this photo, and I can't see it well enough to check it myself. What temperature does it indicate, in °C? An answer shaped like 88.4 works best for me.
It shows 45
